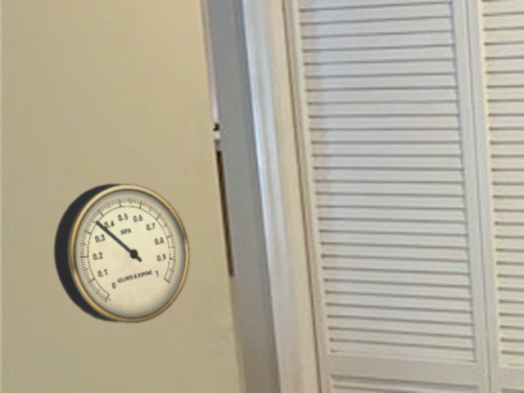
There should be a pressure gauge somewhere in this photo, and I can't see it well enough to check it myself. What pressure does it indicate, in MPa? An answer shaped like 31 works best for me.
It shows 0.35
